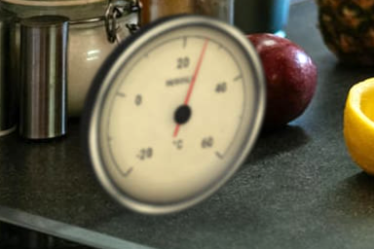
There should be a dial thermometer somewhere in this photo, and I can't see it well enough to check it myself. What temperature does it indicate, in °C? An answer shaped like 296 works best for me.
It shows 25
